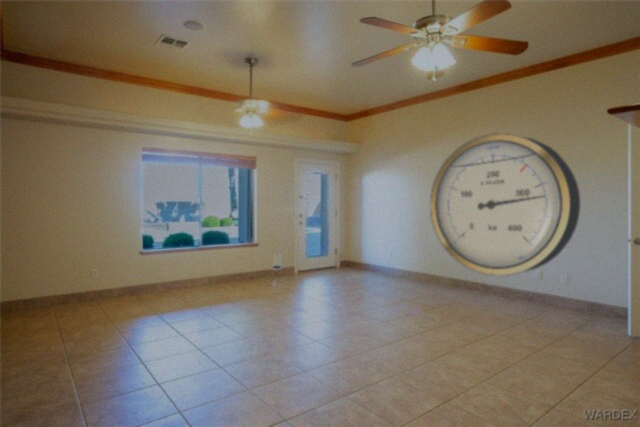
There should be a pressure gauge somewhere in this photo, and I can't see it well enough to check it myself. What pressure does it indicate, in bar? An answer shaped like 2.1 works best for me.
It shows 320
